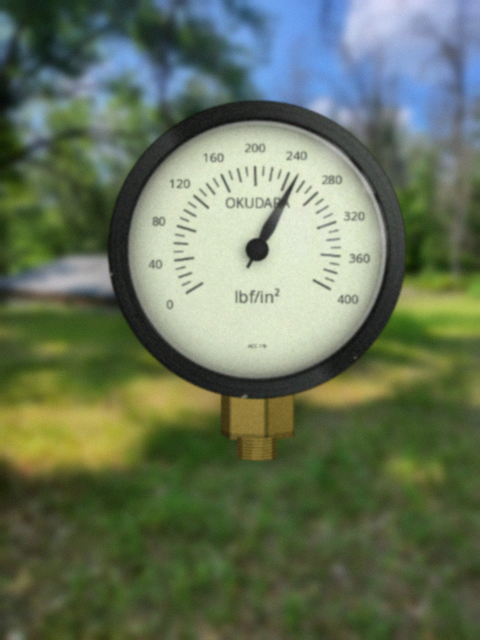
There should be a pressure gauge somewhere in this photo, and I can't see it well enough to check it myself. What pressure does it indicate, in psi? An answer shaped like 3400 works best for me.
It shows 250
